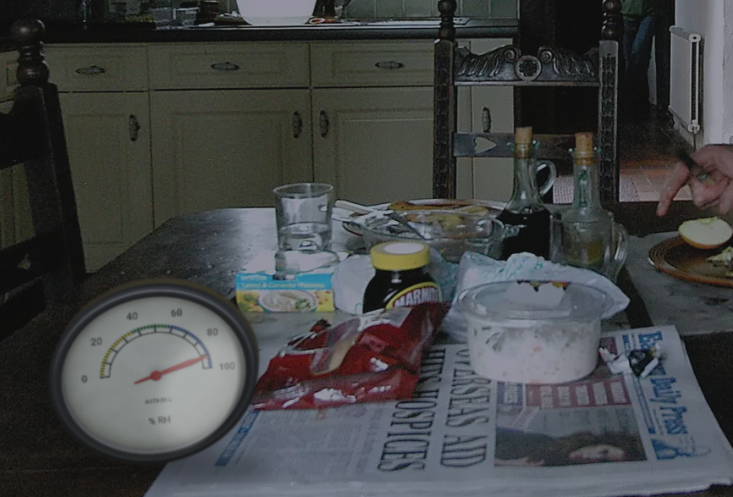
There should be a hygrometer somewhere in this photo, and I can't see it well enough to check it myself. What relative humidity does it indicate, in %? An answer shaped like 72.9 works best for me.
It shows 90
